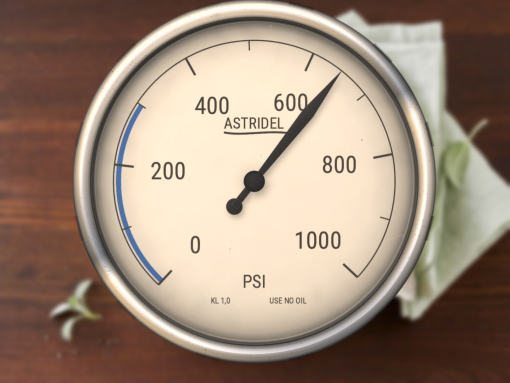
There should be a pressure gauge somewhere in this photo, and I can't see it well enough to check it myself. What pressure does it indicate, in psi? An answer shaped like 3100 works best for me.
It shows 650
